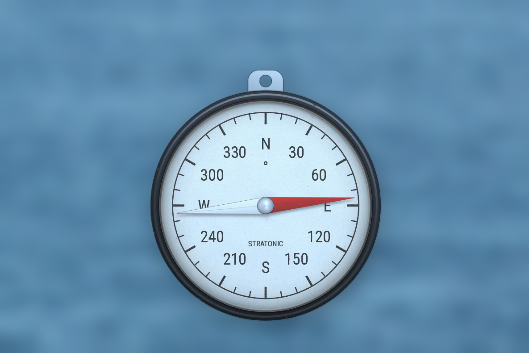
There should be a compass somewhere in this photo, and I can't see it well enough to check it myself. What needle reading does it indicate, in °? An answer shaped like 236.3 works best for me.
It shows 85
